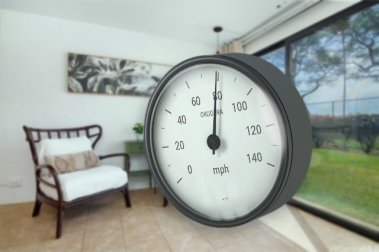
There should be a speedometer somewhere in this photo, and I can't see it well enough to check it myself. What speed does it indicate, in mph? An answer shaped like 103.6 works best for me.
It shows 80
